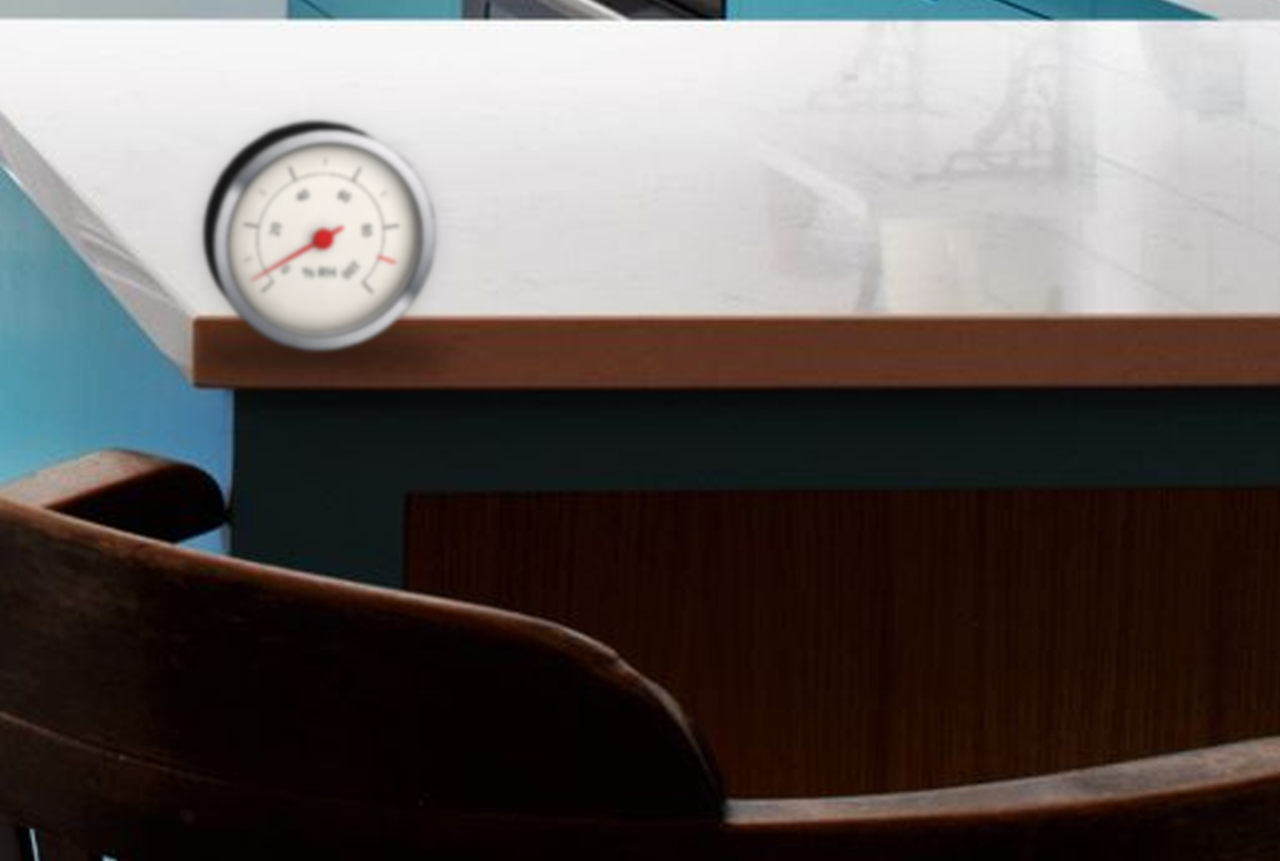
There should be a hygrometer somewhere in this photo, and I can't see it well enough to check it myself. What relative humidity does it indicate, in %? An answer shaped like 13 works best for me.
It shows 5
